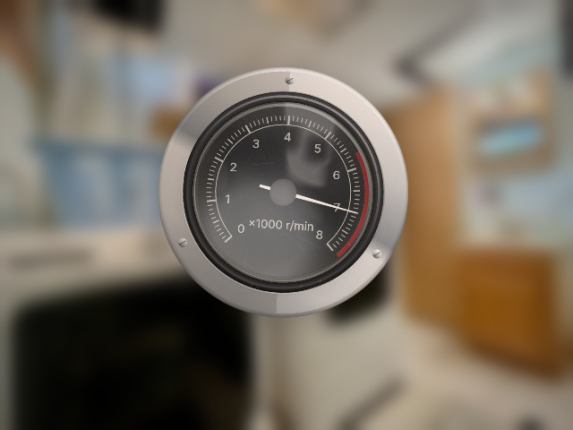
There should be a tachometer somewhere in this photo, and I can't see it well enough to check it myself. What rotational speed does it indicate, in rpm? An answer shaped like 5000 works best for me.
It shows 7000
